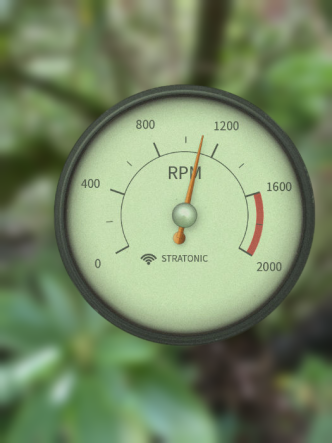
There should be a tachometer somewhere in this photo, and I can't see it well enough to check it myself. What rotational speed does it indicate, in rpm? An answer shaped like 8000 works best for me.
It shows 1100
